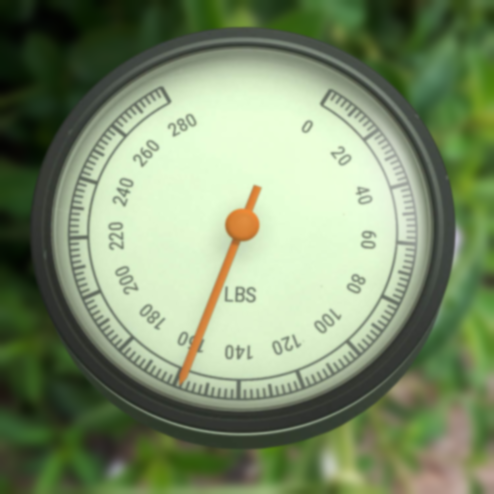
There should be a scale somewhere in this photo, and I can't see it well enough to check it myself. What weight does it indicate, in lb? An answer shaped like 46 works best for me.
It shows 158
